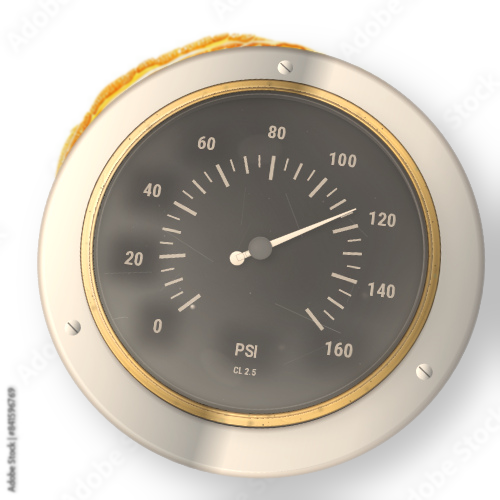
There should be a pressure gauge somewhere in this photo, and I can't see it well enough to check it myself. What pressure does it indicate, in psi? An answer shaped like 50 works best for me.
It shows 115
